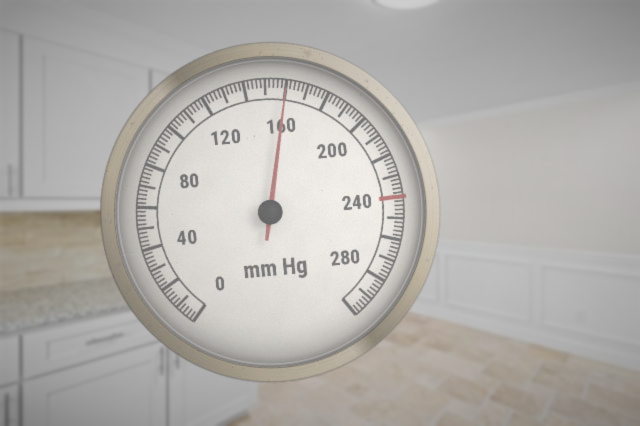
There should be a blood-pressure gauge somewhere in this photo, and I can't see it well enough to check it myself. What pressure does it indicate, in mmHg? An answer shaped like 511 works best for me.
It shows 160
